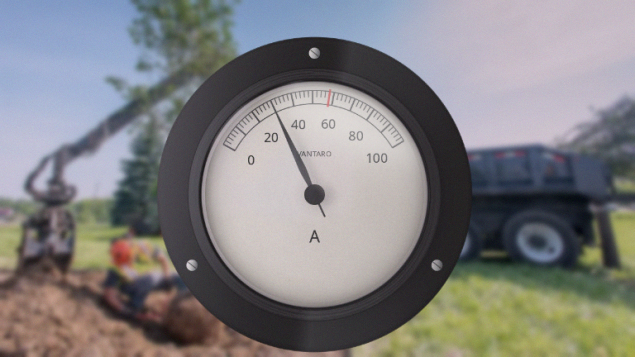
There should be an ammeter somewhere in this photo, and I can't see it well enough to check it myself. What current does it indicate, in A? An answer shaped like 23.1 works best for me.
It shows 30
